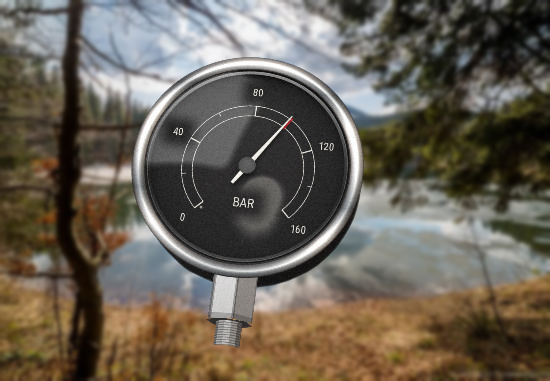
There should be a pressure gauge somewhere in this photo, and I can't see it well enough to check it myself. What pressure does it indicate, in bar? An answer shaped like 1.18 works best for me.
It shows 100
